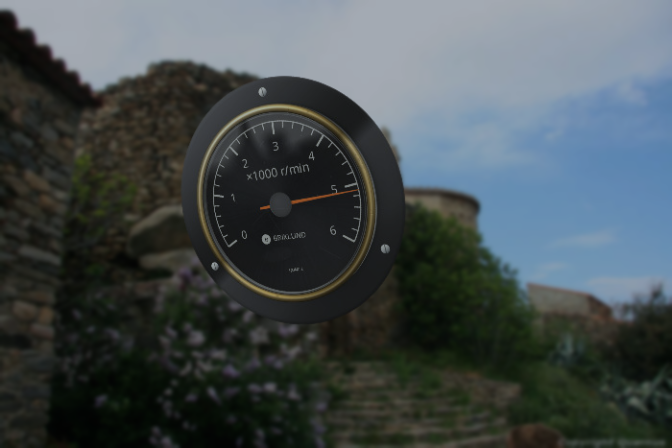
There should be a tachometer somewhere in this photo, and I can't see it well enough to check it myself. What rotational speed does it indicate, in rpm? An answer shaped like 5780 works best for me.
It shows 5100
